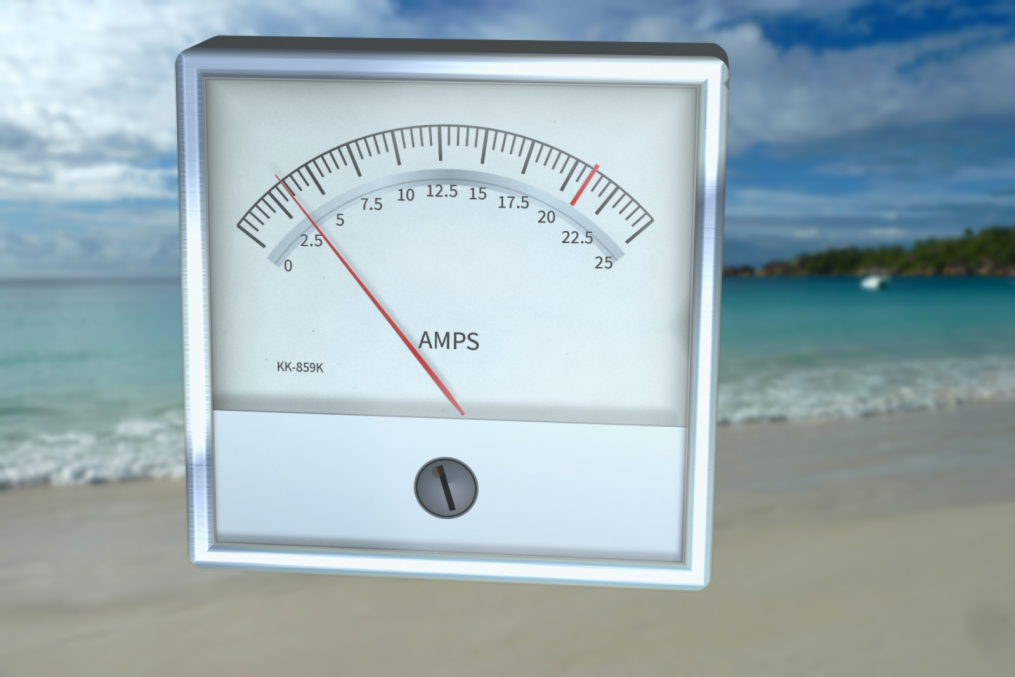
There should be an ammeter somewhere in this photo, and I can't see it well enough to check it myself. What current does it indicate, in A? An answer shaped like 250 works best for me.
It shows 3.5
